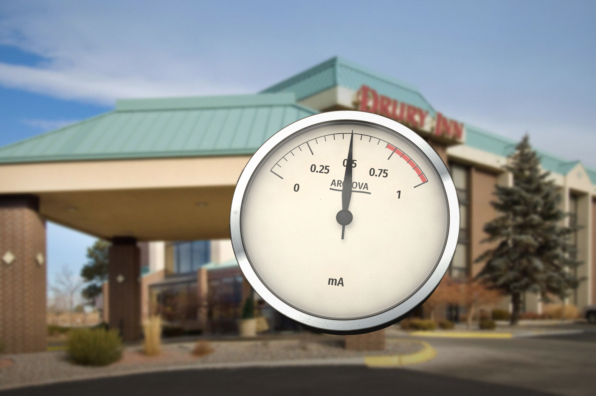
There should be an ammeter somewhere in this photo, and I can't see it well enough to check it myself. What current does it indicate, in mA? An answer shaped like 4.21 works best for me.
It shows 0.5
